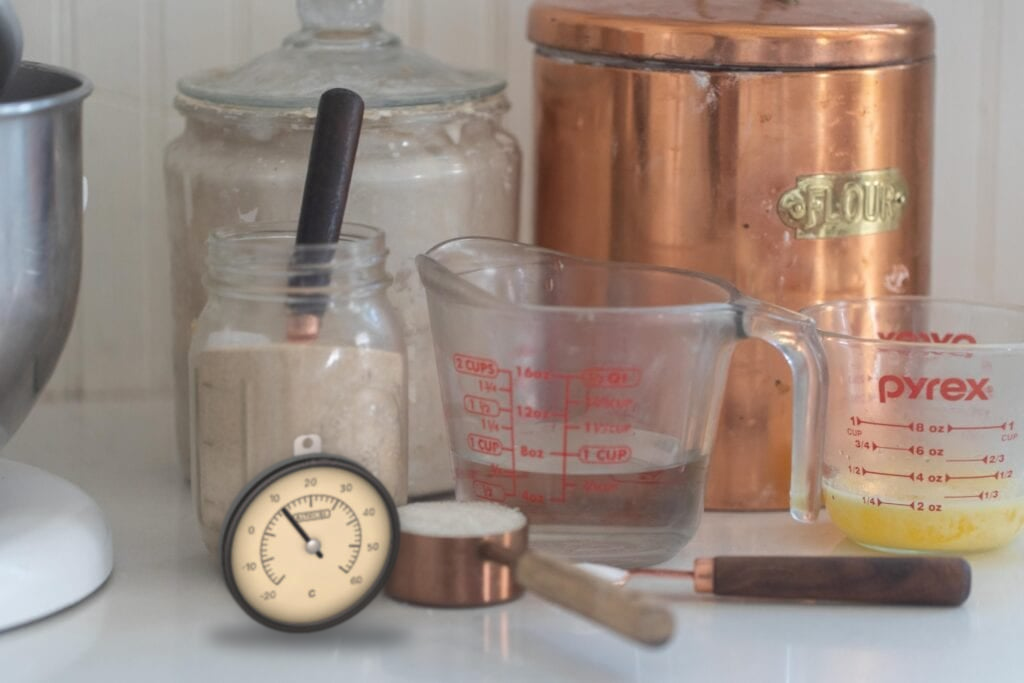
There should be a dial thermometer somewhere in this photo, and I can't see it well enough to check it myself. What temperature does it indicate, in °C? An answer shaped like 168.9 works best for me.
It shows 10
